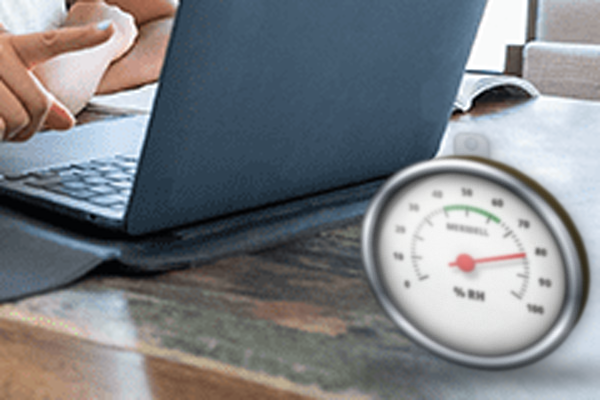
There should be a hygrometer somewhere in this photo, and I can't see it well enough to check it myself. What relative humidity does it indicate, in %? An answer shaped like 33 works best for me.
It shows 80
